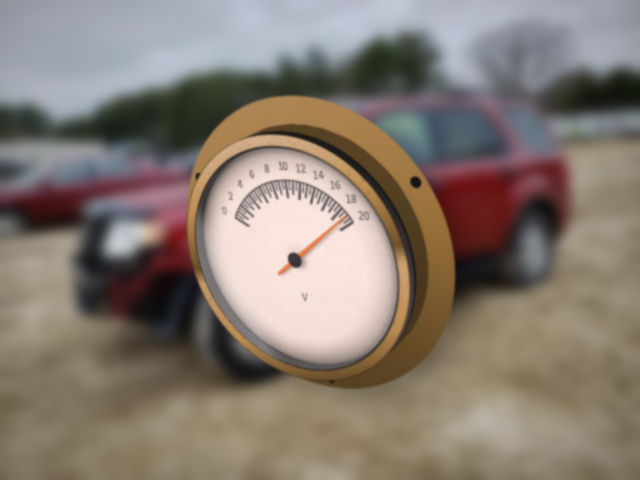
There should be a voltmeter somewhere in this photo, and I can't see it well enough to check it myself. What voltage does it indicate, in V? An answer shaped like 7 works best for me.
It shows 19
